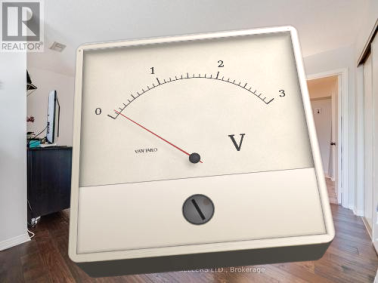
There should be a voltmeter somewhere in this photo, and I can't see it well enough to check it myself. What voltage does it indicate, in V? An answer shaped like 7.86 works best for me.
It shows 0.1
